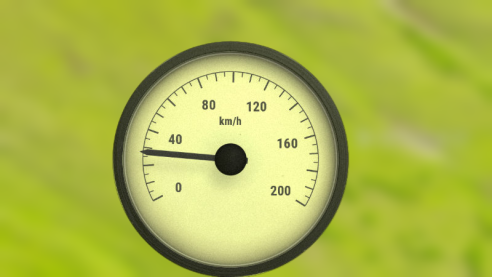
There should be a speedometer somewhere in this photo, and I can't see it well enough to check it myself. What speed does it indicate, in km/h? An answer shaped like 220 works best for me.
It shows 27.5
